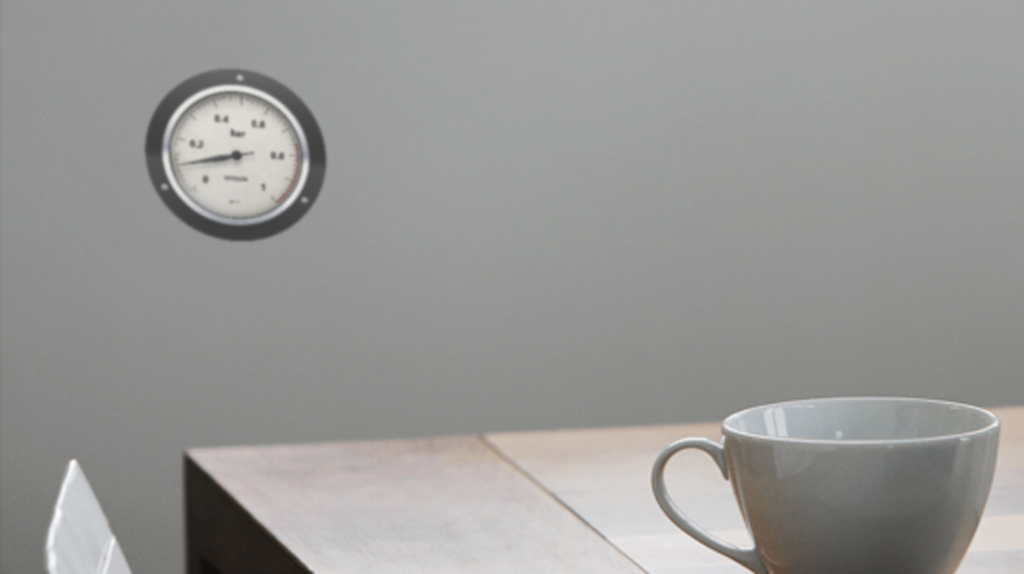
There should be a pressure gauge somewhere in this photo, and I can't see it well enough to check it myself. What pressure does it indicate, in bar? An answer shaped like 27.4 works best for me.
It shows 0.1
